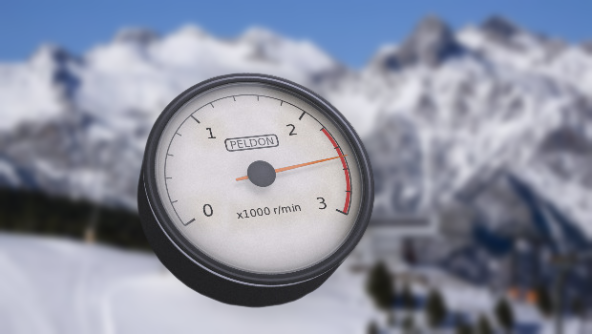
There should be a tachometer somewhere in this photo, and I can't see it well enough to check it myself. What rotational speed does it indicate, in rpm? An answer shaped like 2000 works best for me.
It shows 2500
